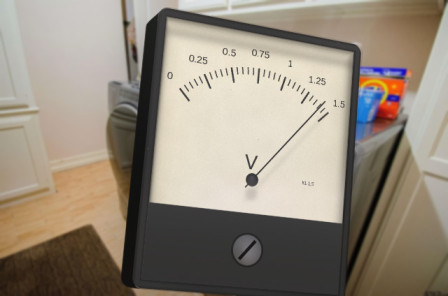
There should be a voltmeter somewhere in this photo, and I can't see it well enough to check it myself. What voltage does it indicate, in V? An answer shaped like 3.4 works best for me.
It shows 1.4
